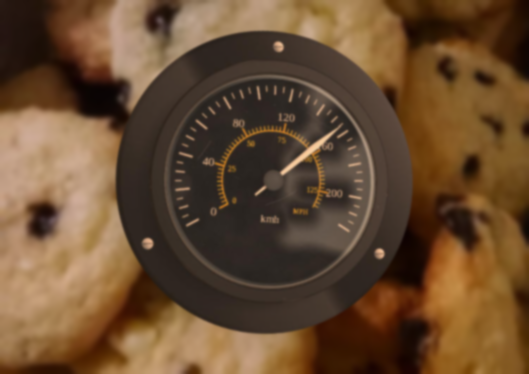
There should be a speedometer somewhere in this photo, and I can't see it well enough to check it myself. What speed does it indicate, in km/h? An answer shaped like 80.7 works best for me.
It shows 155
